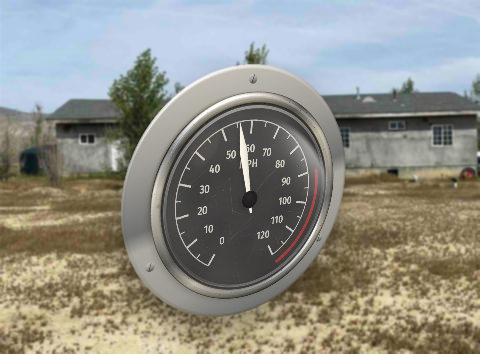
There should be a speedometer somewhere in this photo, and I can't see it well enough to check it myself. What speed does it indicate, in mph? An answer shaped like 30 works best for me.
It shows 55
